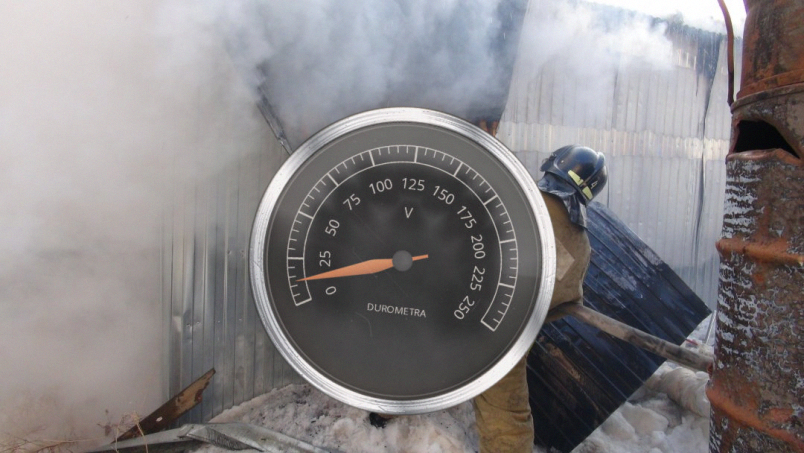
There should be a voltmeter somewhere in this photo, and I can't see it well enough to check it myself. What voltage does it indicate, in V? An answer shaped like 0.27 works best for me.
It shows 12.5
